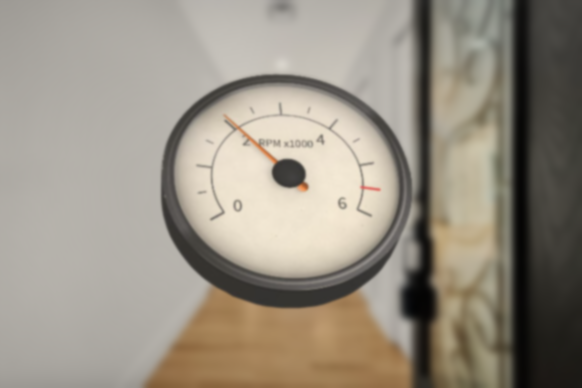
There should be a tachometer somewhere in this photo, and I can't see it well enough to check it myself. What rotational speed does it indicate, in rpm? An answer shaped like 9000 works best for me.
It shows 2000
